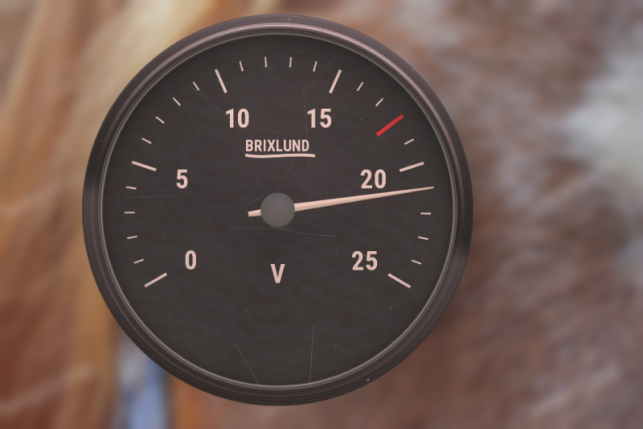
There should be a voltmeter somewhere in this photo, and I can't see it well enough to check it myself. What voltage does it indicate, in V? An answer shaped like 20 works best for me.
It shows 21
